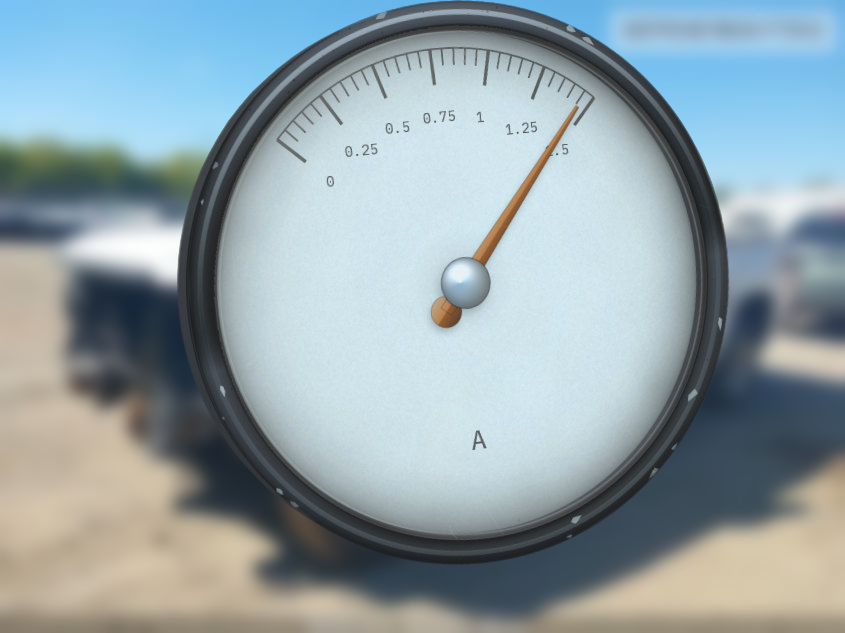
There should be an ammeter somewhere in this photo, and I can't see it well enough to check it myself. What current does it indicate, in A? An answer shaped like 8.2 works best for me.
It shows 1.45
